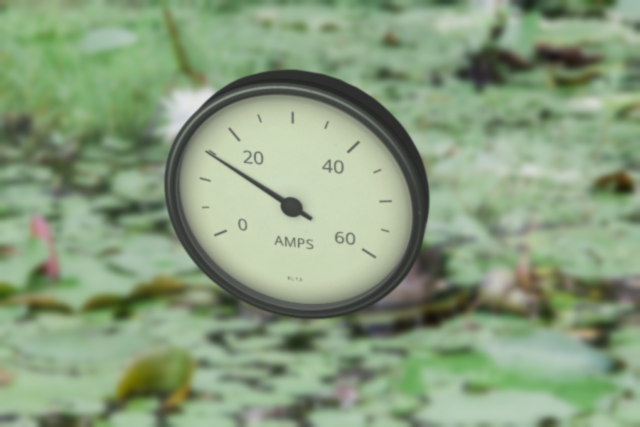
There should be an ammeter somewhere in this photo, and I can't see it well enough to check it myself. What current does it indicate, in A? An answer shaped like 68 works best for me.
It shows 15
